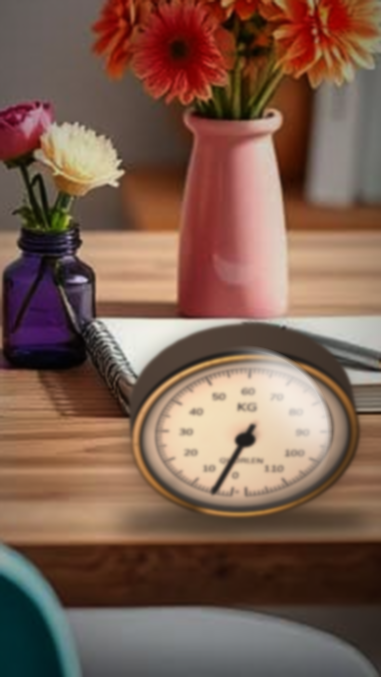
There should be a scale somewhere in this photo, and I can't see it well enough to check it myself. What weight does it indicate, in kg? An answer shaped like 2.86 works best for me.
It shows 5
